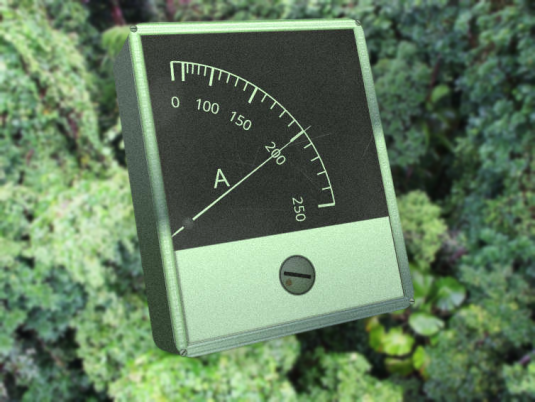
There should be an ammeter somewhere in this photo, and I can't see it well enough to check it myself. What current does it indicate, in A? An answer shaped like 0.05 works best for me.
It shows 200
